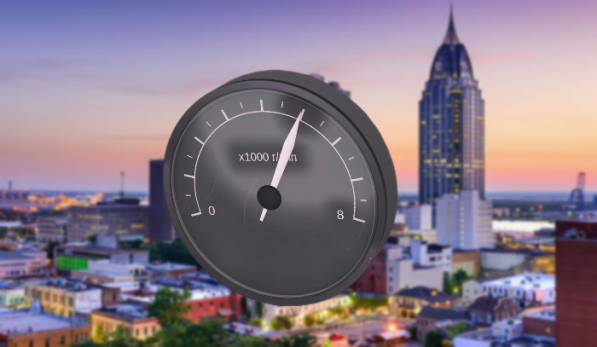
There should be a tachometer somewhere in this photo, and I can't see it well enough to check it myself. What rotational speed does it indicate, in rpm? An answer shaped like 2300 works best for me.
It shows 5000
